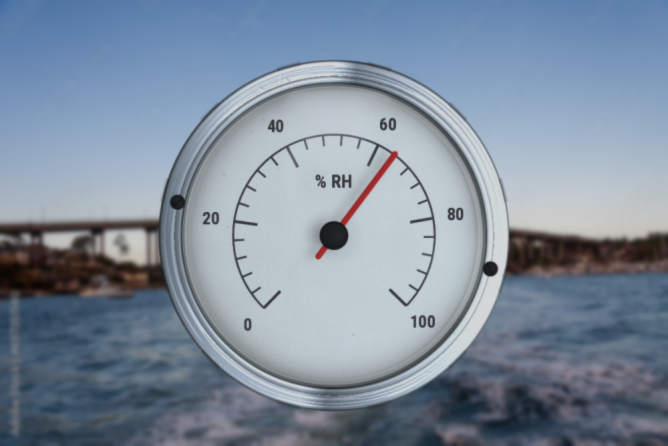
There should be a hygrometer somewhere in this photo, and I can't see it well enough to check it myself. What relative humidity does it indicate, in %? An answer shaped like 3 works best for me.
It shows 64
